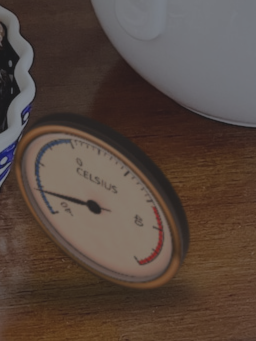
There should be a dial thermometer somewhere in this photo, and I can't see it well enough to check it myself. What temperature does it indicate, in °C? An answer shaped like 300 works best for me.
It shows -30
